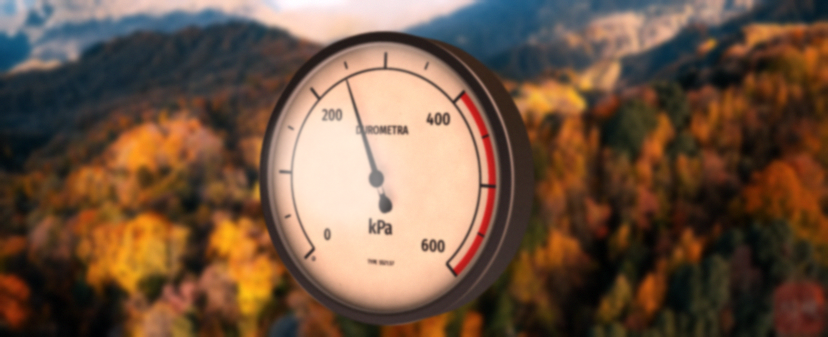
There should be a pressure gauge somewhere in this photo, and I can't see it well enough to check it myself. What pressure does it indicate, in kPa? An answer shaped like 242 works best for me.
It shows 250
